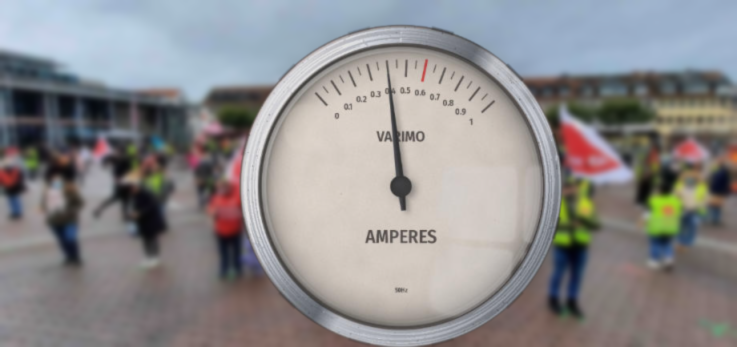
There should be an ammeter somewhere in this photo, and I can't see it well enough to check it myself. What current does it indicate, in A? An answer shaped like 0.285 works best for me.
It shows 0.4
